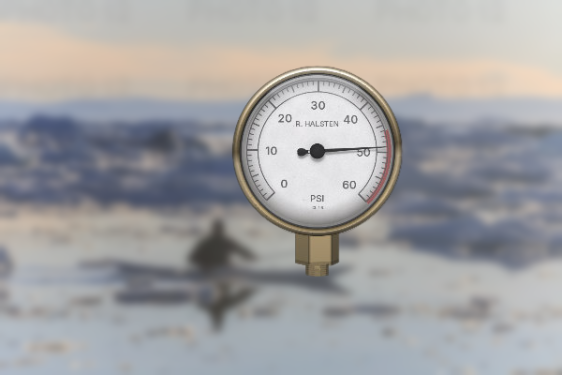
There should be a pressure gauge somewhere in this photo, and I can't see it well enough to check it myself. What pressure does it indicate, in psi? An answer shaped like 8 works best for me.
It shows 49
